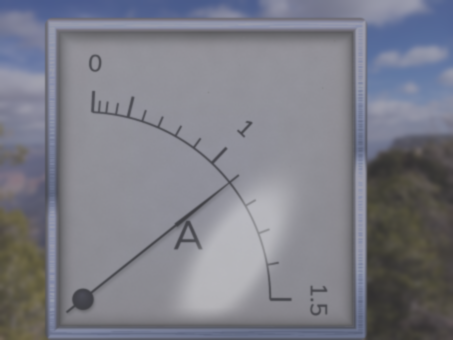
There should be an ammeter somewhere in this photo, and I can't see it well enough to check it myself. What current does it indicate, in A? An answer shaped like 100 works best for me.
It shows 1.1
